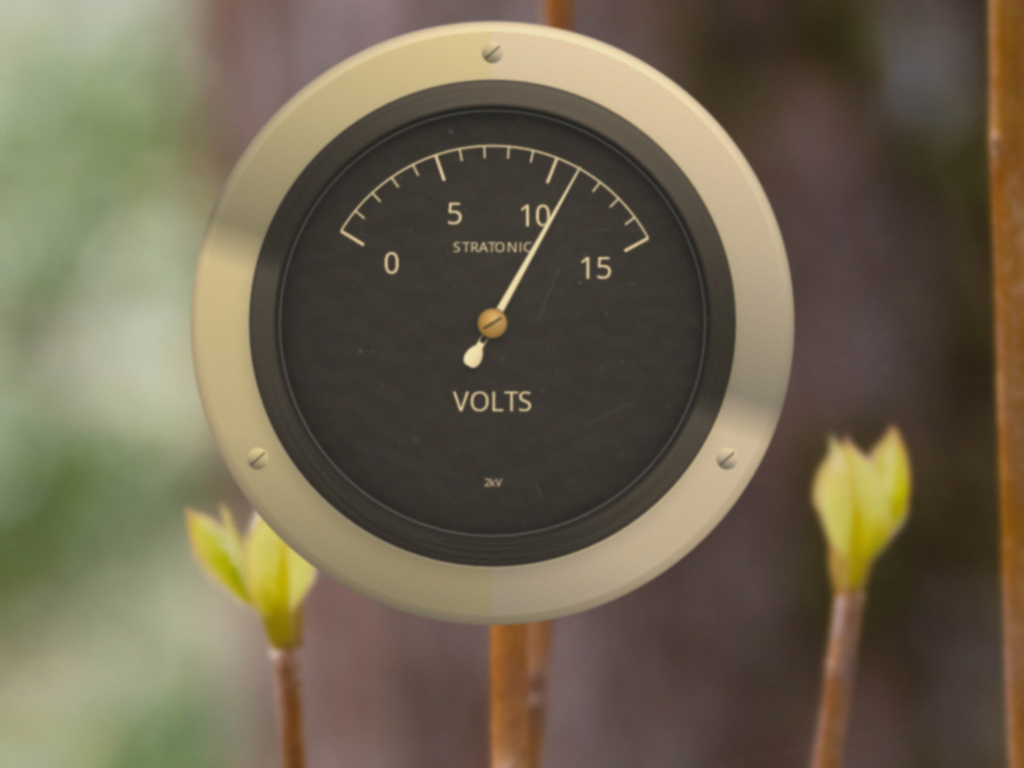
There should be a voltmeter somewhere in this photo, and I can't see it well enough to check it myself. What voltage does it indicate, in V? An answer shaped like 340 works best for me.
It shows 11
